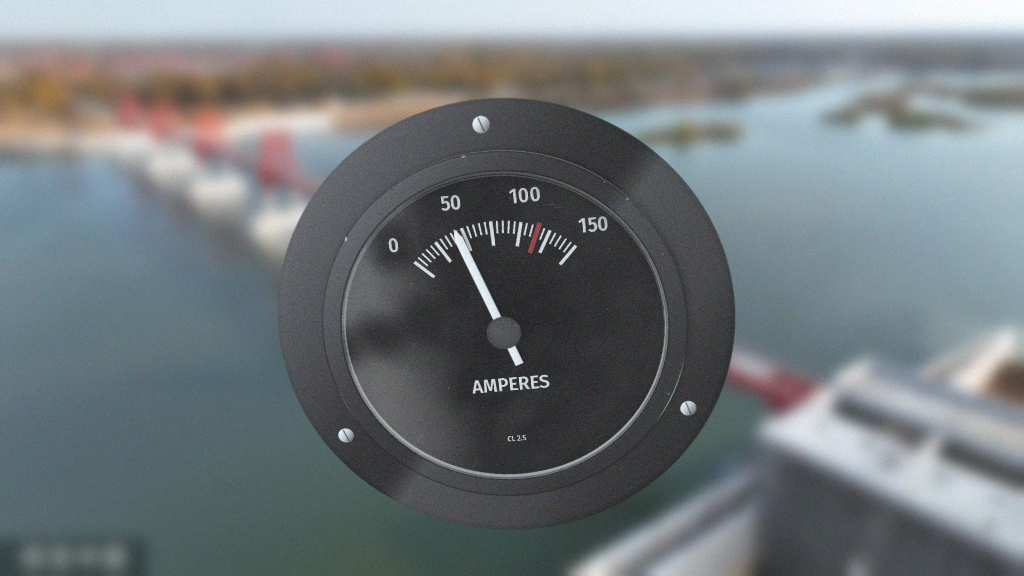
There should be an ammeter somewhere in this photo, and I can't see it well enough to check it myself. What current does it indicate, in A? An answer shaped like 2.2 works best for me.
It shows 45
